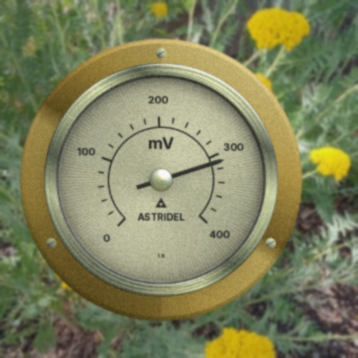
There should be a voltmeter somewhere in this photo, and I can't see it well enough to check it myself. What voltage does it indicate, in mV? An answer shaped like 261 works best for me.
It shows 310
